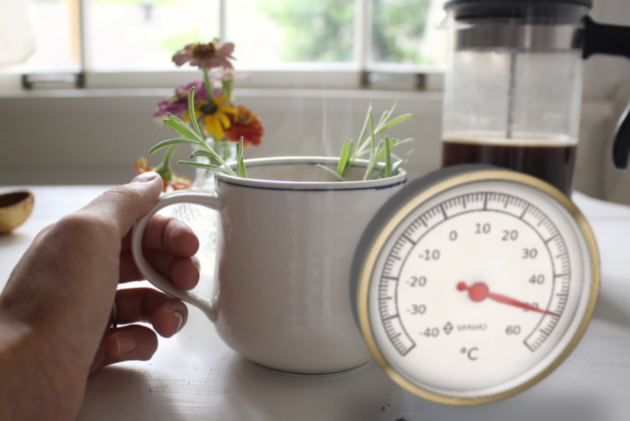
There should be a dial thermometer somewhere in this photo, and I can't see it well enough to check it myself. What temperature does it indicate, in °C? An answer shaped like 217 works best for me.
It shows 50
